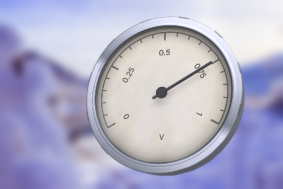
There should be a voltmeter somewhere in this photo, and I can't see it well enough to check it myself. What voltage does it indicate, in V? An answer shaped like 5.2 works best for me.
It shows 0.75
